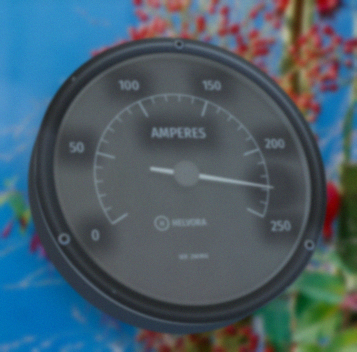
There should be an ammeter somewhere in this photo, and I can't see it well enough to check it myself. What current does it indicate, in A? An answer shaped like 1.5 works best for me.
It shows 230
